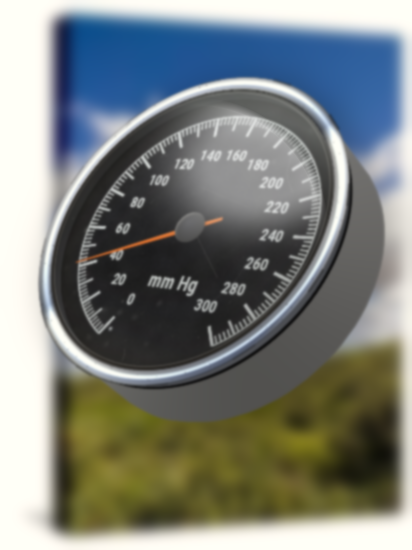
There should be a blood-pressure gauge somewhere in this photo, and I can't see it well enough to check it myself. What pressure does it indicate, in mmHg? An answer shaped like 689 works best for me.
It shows 40
